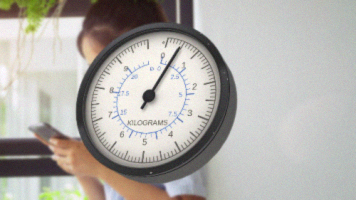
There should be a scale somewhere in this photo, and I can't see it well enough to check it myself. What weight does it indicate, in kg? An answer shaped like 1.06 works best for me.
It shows 0.5
